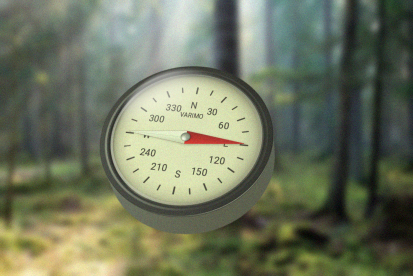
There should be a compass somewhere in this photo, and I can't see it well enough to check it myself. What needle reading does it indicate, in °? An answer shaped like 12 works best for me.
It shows 90
